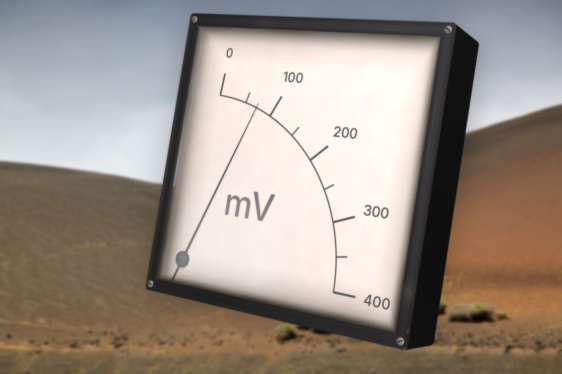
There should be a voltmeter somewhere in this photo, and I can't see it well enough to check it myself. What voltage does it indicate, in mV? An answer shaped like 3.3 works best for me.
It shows 75
